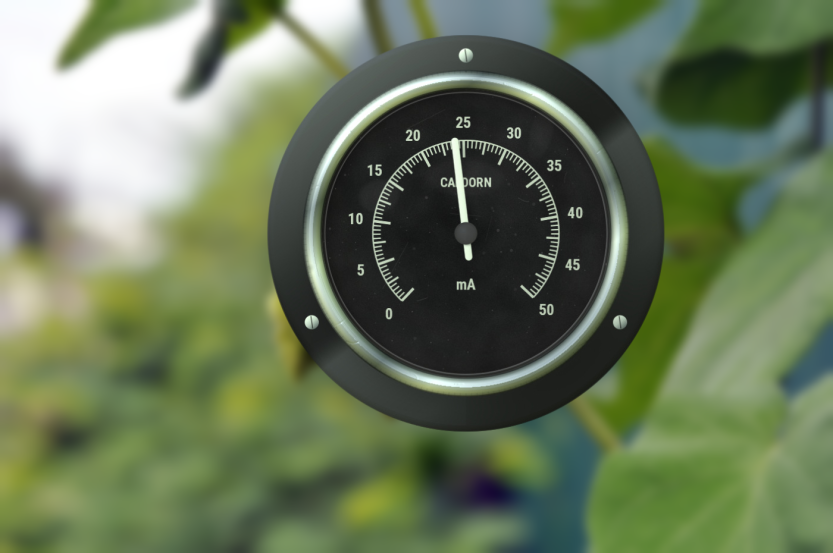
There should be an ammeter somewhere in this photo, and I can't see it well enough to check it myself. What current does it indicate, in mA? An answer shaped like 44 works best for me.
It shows 24
